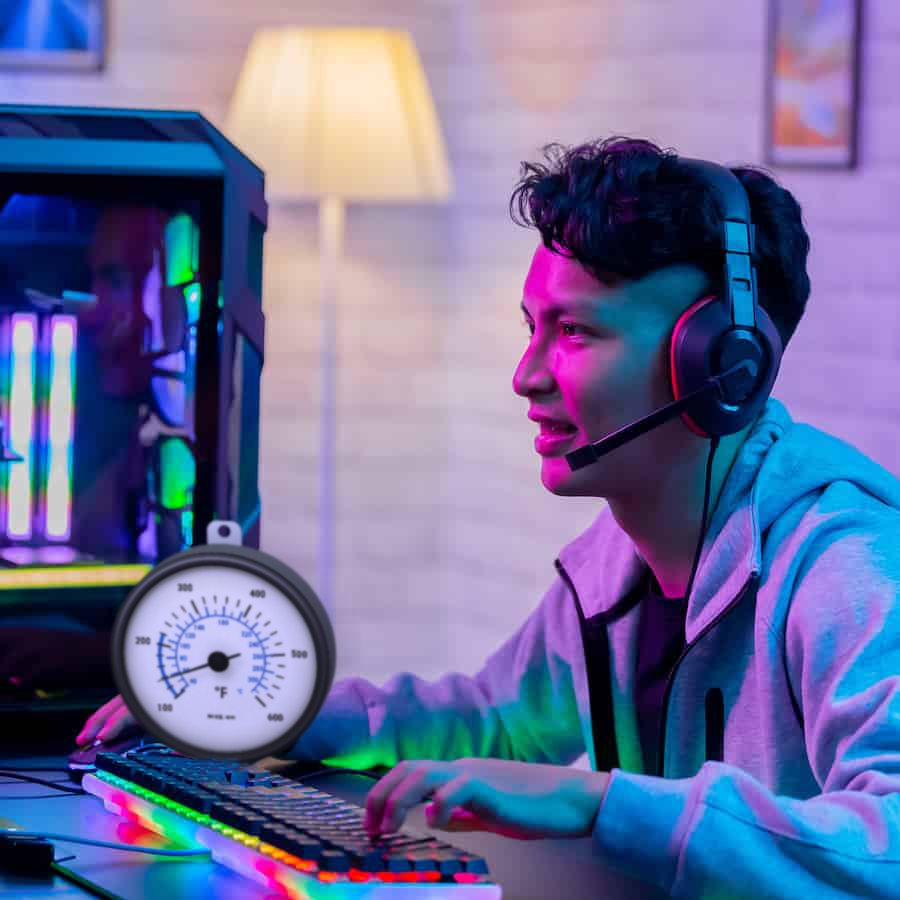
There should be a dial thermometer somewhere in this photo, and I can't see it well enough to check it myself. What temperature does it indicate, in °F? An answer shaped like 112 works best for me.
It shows 140
